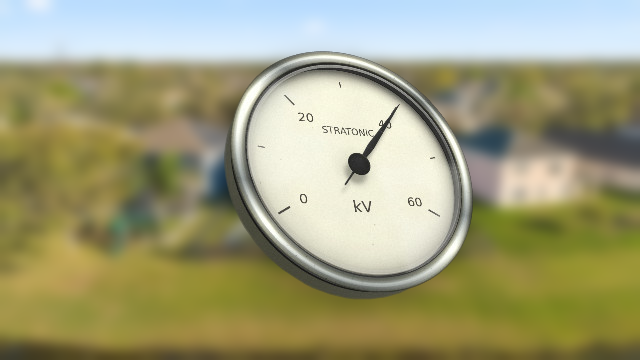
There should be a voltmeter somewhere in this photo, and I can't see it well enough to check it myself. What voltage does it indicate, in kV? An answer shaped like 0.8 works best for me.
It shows 40
